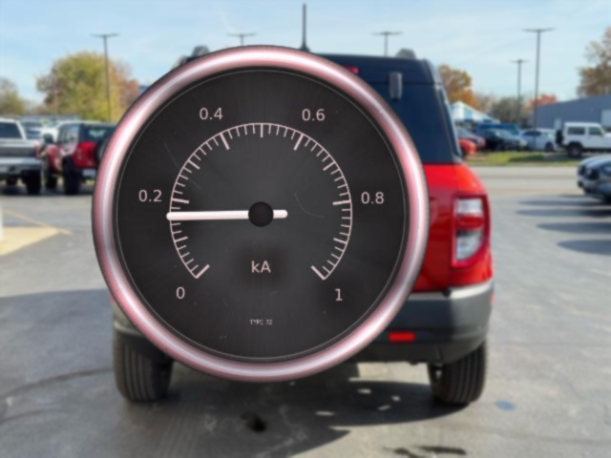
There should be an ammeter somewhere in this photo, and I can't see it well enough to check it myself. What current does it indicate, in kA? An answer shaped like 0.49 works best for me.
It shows 0.16
